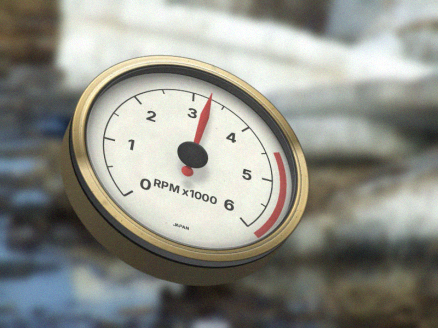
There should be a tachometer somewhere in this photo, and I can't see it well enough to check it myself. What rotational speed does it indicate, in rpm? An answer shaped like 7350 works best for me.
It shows 3250
